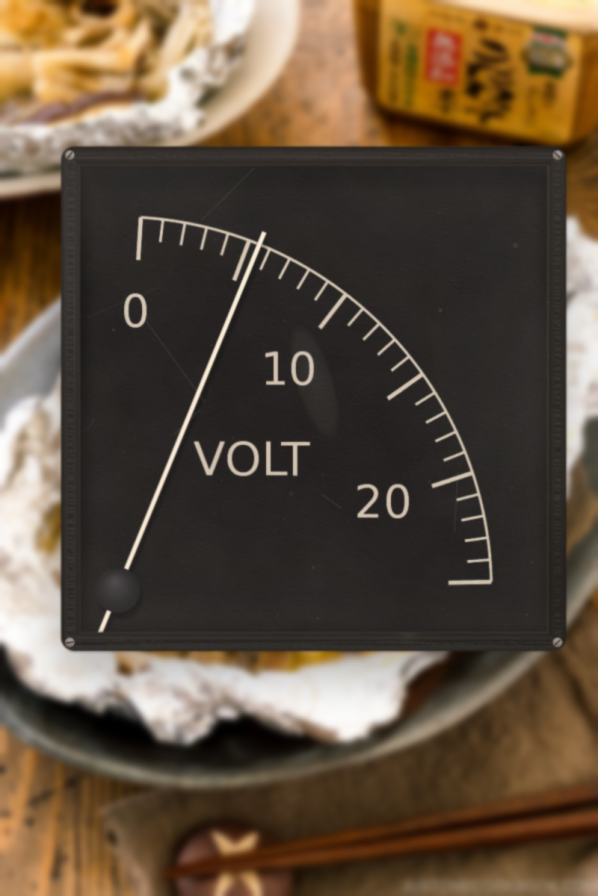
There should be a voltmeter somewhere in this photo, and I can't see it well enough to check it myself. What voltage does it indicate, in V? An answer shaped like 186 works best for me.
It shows 5.5
